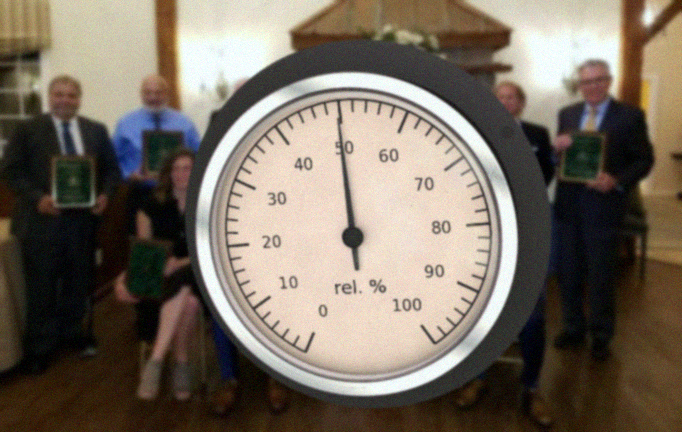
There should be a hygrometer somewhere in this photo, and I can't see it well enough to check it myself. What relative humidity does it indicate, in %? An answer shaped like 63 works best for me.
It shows 50
